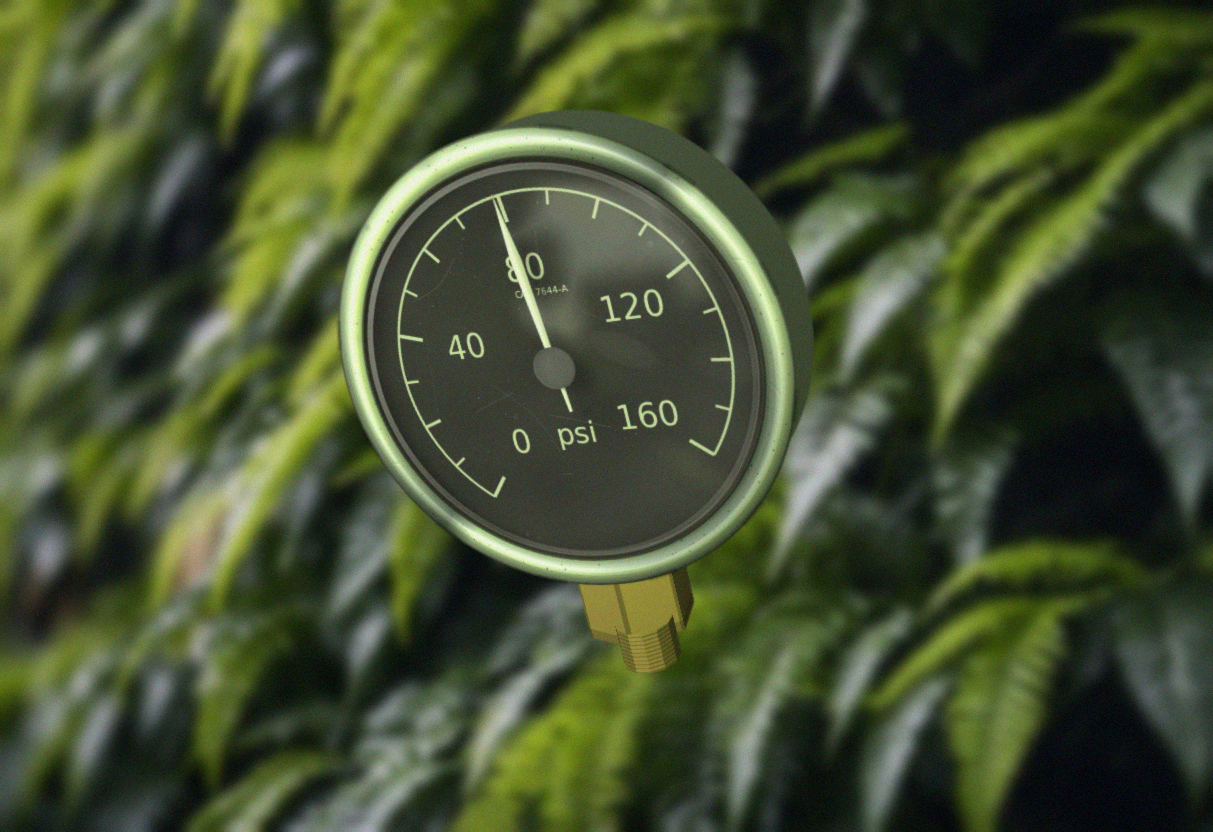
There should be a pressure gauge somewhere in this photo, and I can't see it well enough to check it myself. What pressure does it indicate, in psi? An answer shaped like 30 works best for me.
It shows 80
